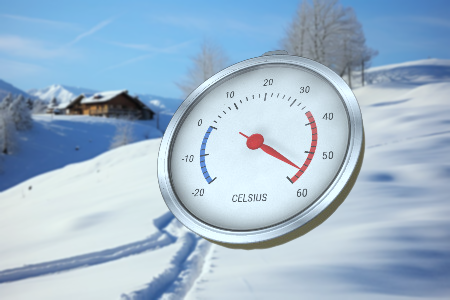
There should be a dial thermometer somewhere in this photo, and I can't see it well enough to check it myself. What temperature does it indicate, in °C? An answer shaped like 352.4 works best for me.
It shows 56
